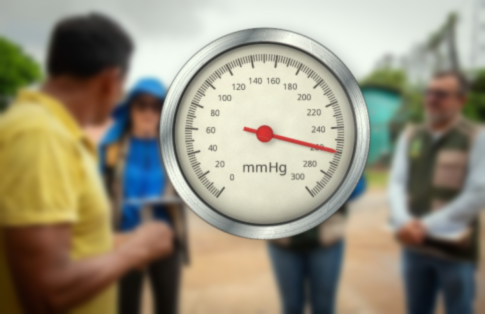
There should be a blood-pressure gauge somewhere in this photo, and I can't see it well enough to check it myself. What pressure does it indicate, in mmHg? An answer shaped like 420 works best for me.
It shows 260
